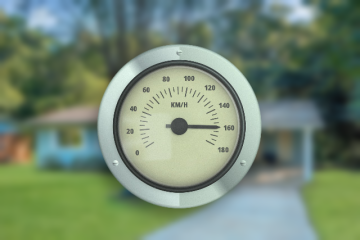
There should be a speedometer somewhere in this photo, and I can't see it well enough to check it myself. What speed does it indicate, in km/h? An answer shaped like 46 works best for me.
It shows 160
